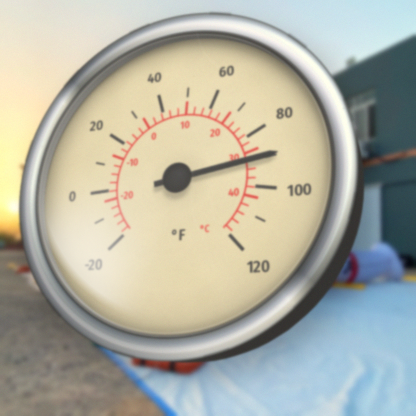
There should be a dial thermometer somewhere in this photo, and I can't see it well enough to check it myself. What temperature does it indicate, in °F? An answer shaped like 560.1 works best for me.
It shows 90
